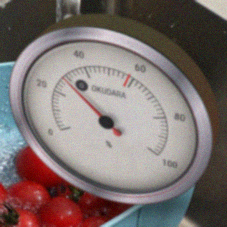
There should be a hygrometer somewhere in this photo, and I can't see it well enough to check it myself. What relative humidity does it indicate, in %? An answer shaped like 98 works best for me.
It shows 30
